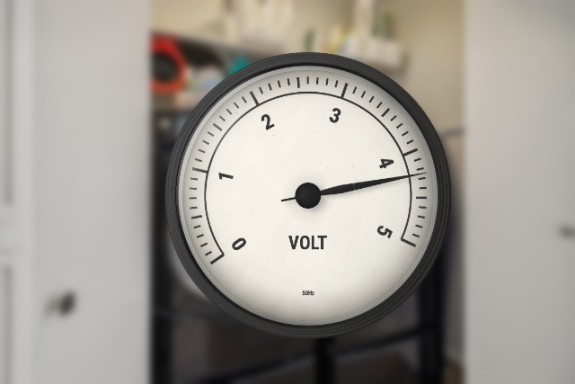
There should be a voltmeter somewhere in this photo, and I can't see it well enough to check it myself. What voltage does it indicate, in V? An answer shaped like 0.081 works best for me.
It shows 4.25
